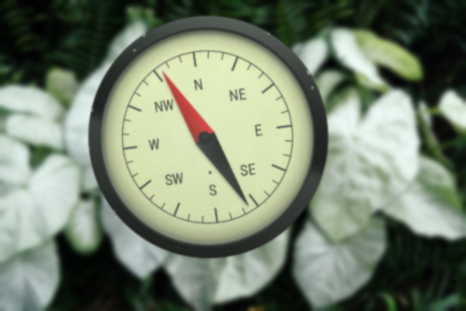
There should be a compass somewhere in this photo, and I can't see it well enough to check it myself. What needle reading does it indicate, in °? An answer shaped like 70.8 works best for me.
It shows 335
